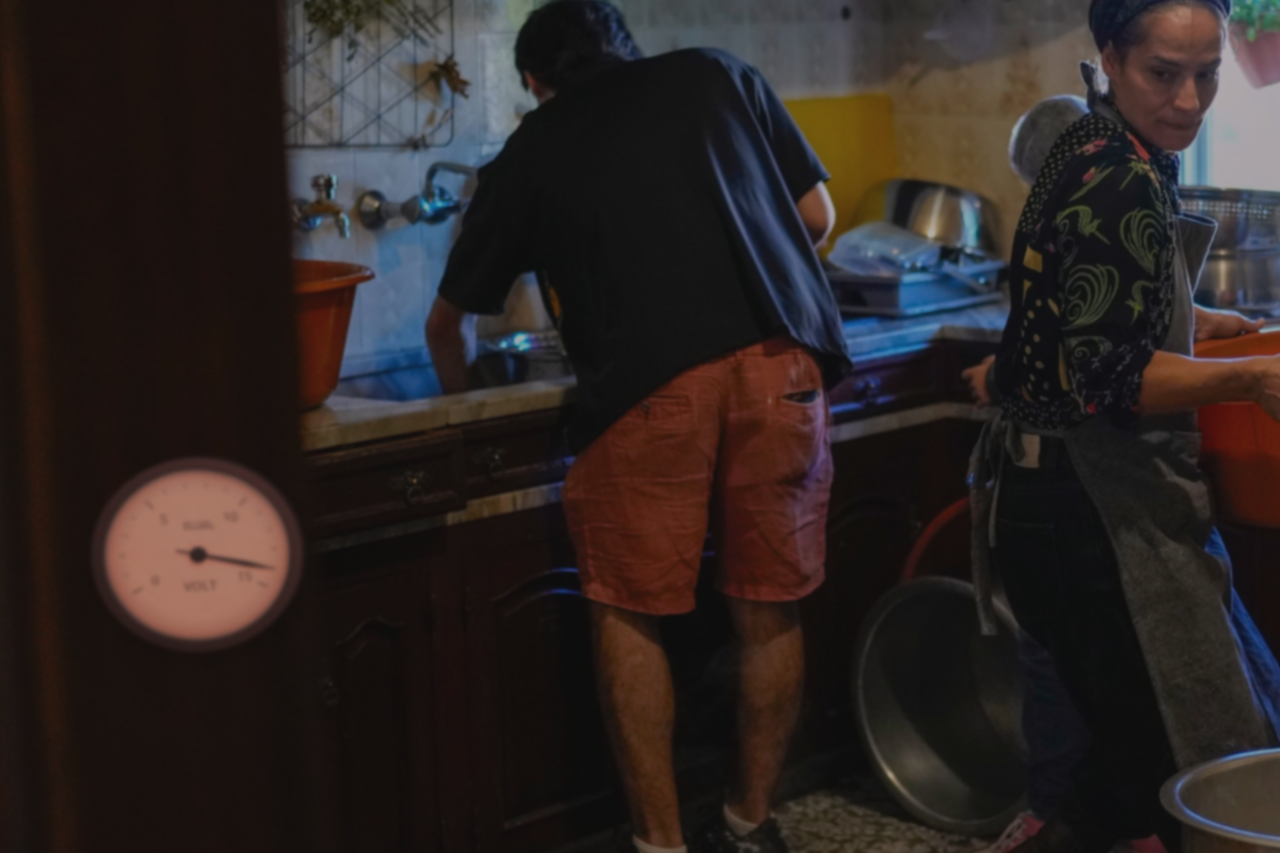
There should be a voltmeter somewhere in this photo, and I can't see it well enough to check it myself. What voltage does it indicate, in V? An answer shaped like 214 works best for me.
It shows 14
